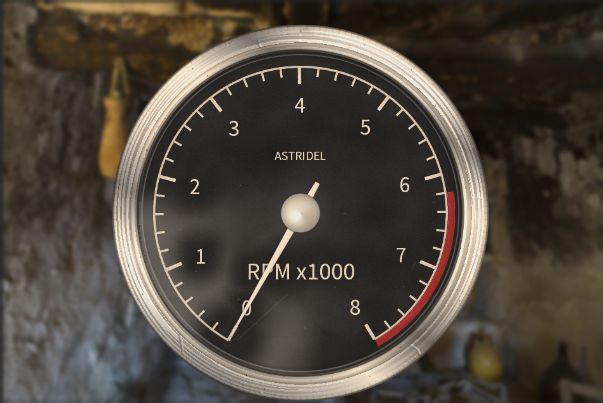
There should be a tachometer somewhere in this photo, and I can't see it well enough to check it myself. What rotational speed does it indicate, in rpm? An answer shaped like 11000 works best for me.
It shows 0
